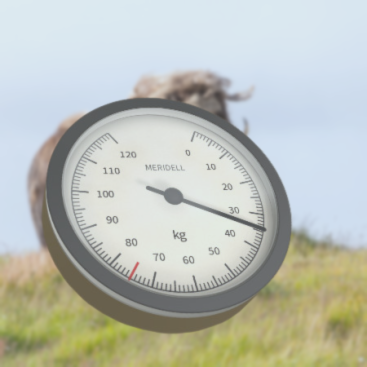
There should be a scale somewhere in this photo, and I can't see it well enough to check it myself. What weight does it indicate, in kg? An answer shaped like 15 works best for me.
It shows 35
